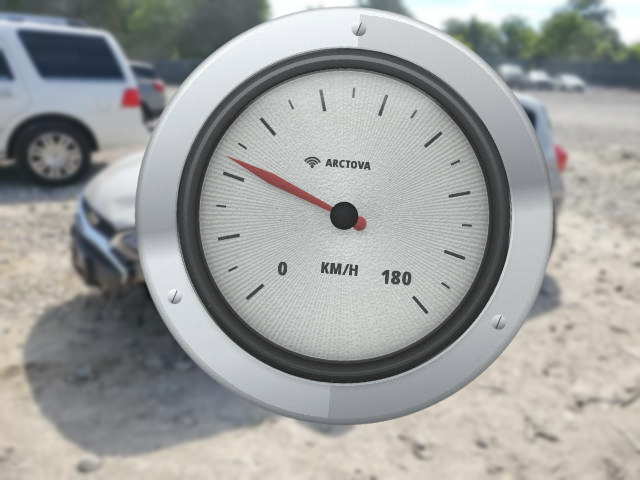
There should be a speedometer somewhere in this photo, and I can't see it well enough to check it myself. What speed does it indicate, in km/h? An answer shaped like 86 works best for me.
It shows 45
